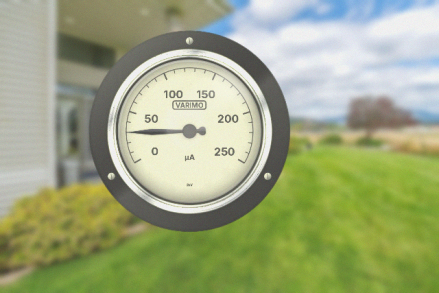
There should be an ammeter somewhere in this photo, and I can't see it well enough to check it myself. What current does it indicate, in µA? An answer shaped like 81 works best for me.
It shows 30
